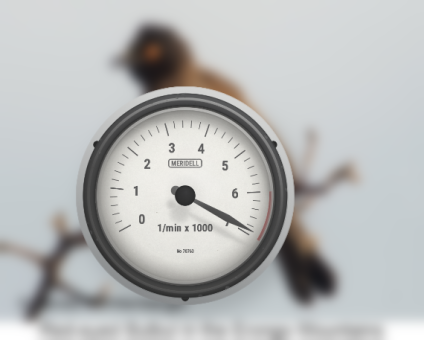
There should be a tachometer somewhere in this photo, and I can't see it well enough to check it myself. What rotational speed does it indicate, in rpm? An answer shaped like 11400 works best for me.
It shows 6900
